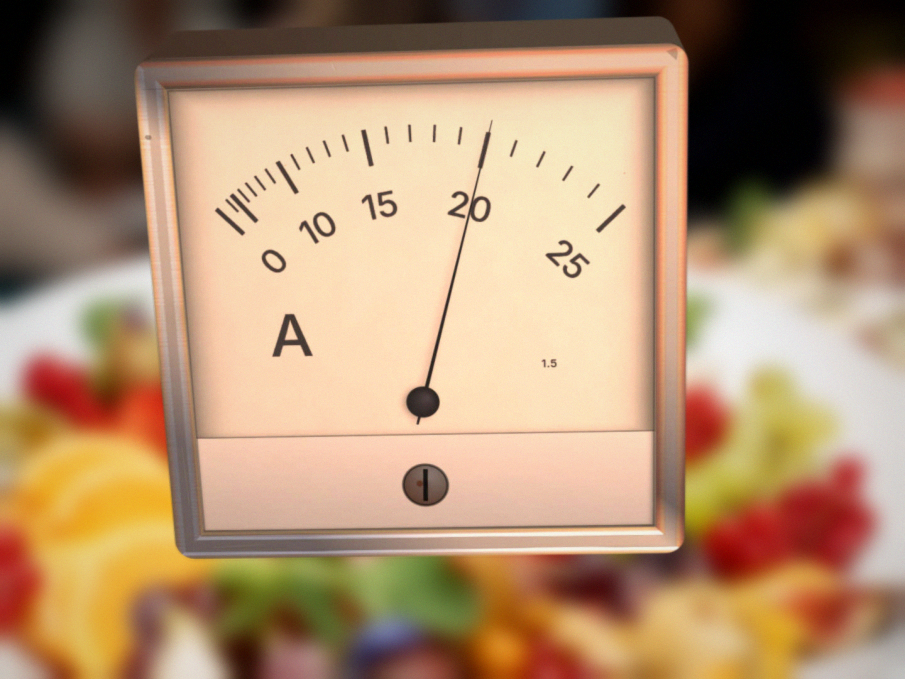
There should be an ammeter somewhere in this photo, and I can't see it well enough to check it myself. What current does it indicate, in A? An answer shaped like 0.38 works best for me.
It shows 20
